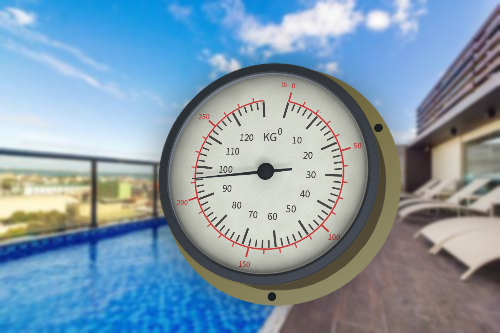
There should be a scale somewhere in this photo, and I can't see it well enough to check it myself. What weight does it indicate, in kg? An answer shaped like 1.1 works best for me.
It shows 96
